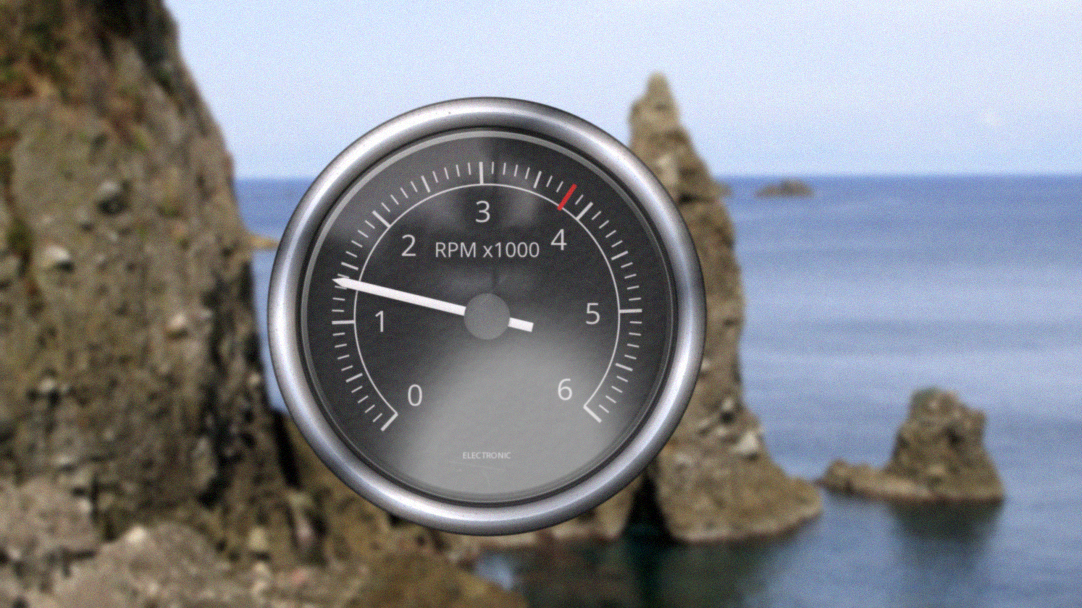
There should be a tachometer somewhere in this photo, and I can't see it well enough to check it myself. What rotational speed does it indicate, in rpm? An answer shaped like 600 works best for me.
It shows 1350
